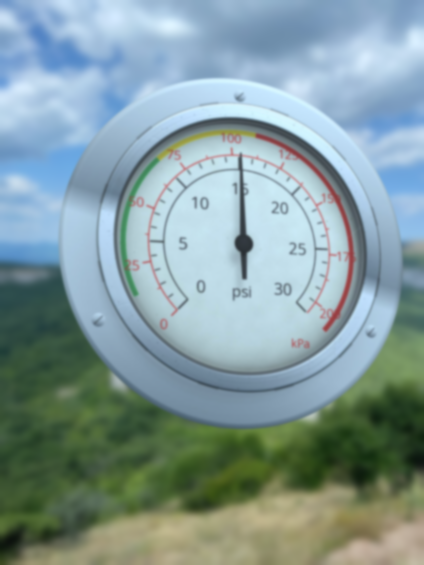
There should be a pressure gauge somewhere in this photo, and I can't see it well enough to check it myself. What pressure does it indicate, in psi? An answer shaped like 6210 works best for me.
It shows 15
